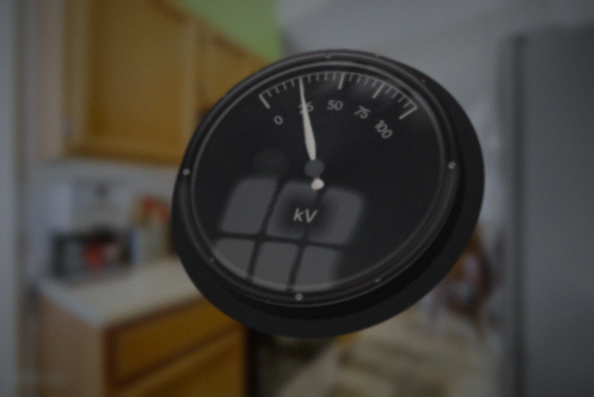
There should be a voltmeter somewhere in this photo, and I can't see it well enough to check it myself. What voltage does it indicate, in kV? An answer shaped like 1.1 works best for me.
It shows 25
